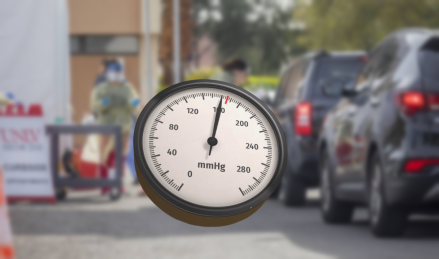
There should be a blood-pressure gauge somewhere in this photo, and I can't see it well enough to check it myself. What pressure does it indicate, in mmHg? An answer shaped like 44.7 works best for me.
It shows 160
